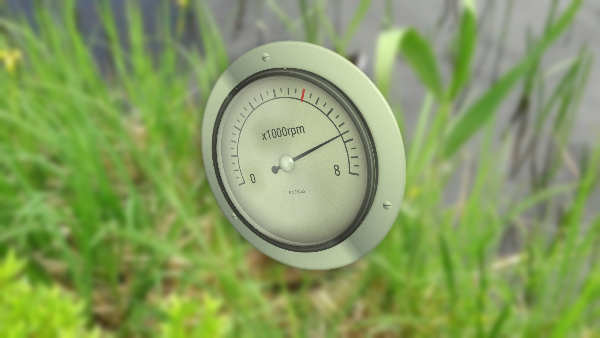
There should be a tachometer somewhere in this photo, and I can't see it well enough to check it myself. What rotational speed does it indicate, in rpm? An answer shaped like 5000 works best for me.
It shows 6750
